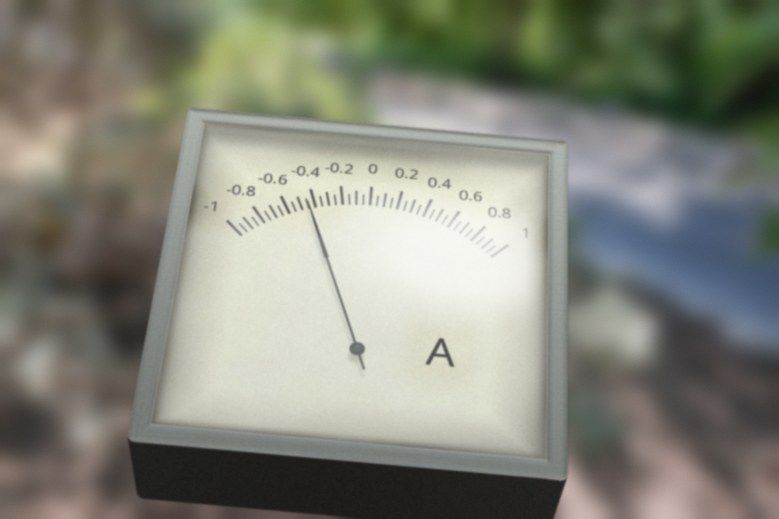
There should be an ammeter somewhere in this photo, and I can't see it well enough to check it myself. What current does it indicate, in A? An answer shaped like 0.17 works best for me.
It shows -0.45
